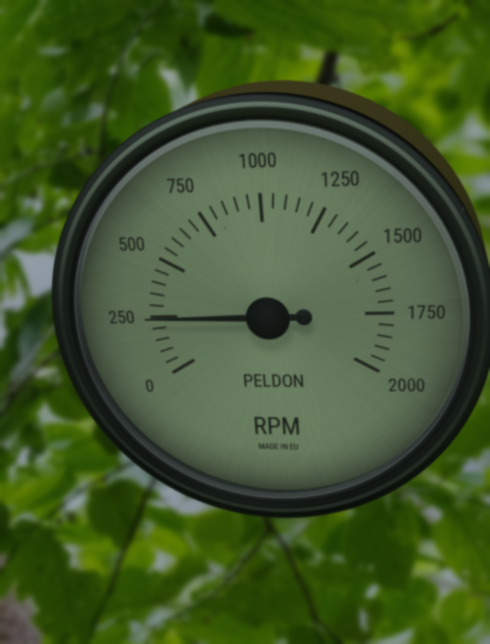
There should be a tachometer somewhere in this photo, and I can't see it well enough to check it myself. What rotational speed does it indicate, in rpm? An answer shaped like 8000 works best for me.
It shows 250
